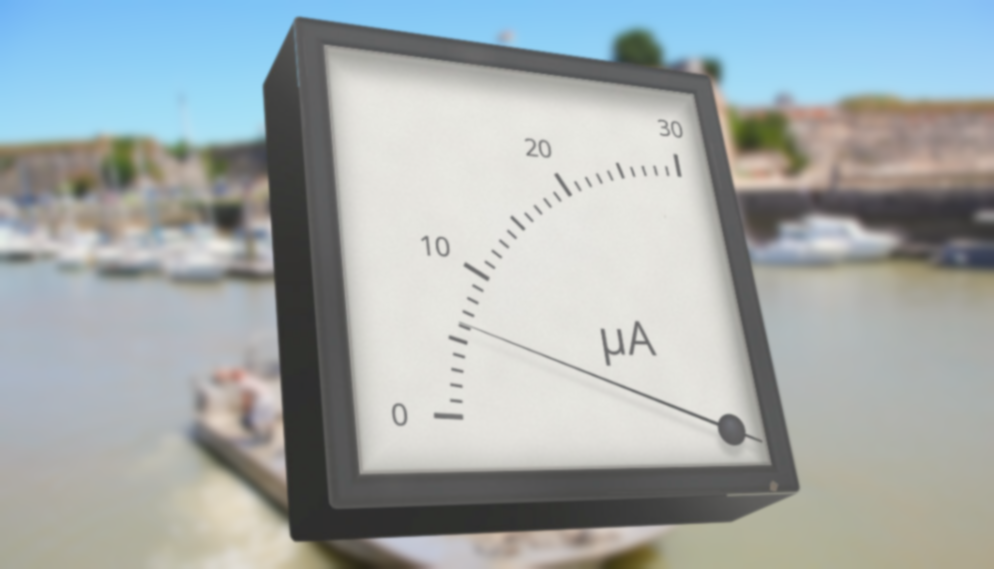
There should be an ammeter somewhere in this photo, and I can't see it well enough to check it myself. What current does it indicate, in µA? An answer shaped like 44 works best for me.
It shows 6
